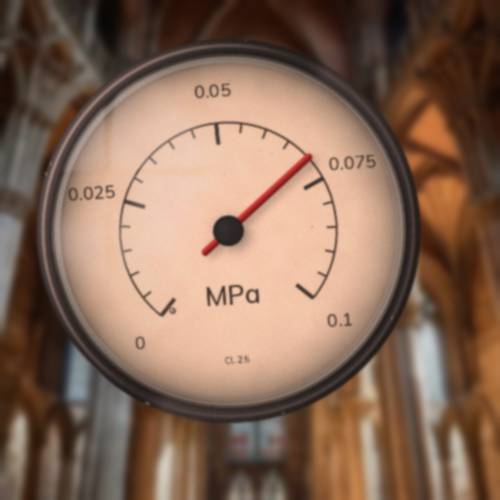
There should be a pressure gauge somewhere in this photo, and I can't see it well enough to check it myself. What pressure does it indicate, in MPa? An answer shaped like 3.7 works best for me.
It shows 0.07
